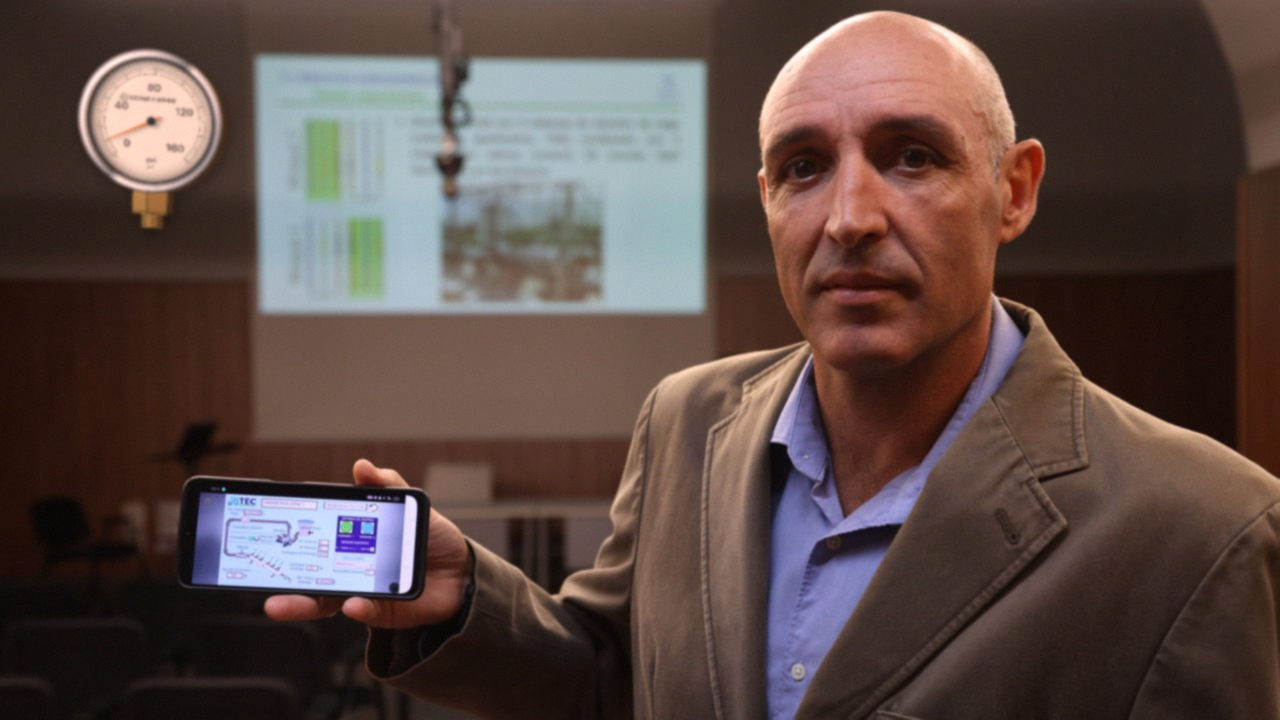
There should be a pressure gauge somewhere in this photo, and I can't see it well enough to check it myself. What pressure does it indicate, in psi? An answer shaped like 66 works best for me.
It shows 10
